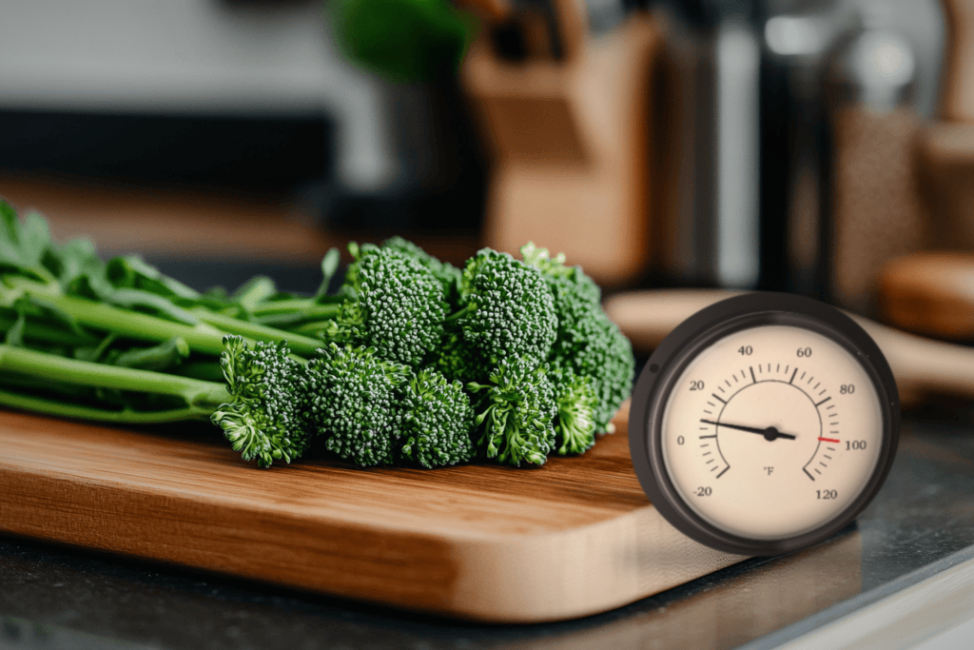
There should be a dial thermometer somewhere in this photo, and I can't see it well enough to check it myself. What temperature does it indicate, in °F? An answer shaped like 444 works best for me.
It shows 8
